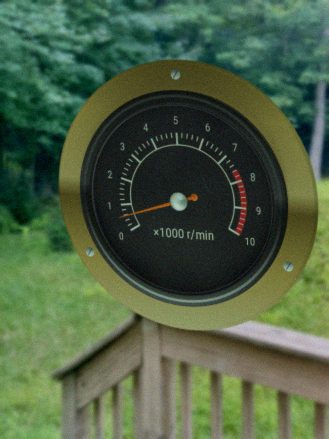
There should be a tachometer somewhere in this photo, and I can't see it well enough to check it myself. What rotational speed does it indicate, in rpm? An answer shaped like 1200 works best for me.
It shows 600
